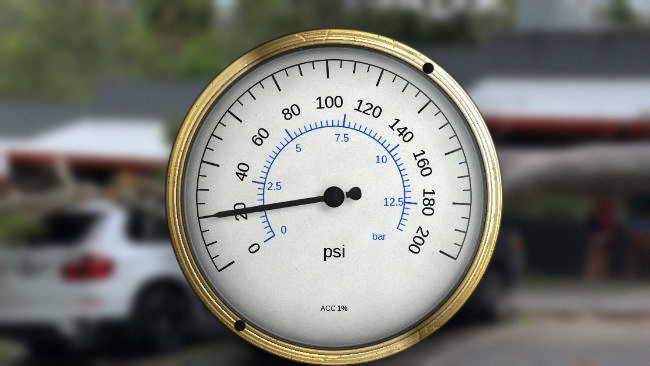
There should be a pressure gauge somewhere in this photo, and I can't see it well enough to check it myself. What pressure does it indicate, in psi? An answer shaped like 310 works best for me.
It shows 20
